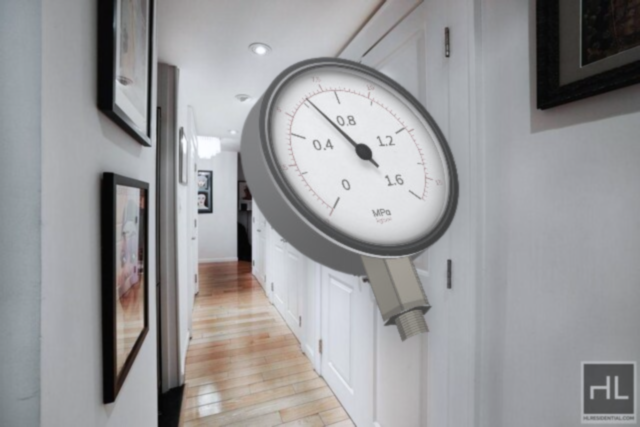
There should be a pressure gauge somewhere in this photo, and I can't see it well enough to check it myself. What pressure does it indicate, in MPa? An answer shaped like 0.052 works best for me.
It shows 0.6
